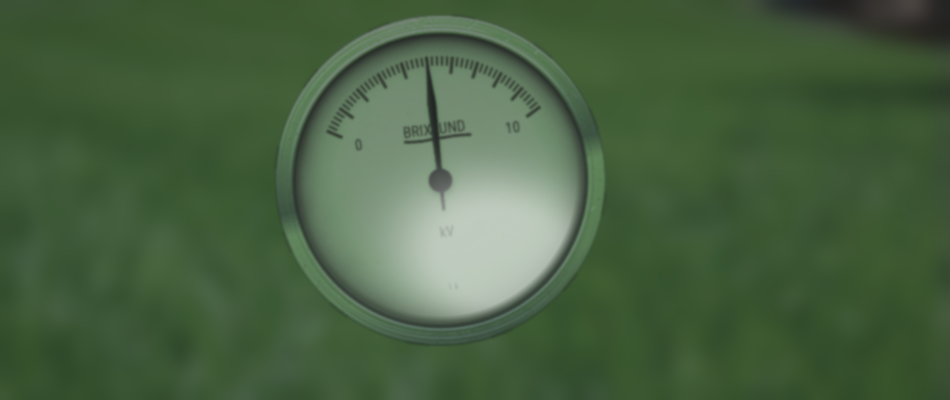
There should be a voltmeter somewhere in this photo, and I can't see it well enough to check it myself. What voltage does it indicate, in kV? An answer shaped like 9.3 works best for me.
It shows 5
